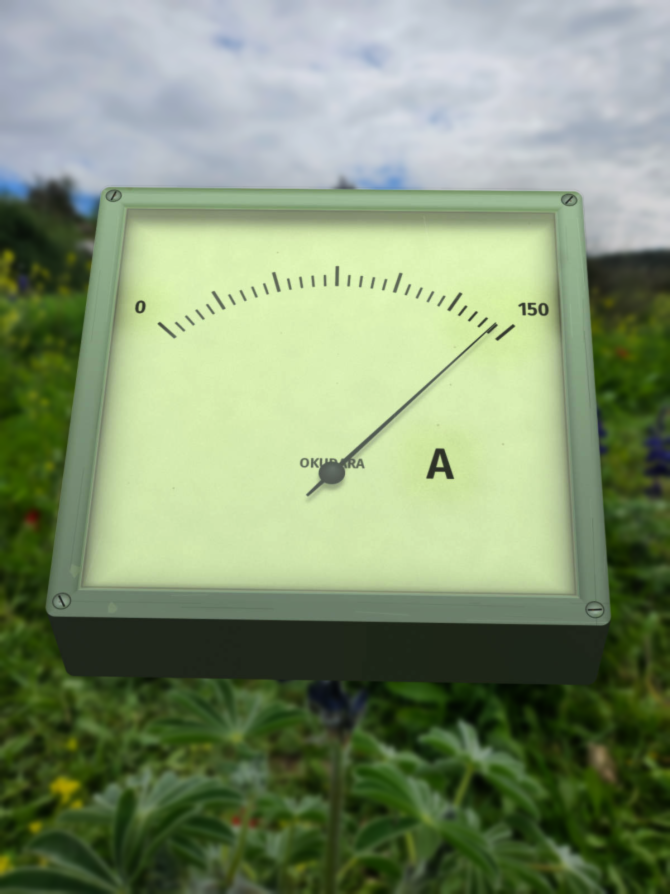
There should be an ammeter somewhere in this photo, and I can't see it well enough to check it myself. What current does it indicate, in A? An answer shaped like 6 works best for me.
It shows 145
